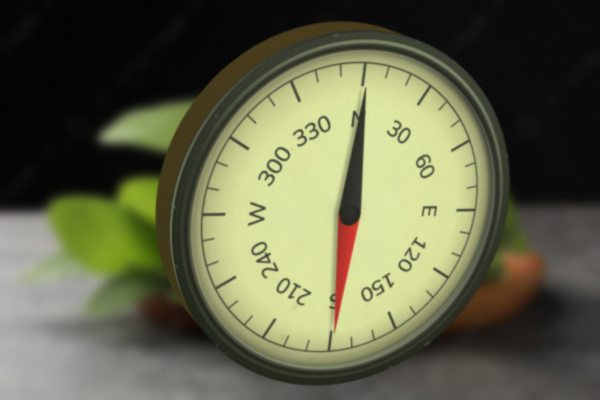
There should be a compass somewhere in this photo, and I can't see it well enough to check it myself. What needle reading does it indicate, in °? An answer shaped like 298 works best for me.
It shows 180
